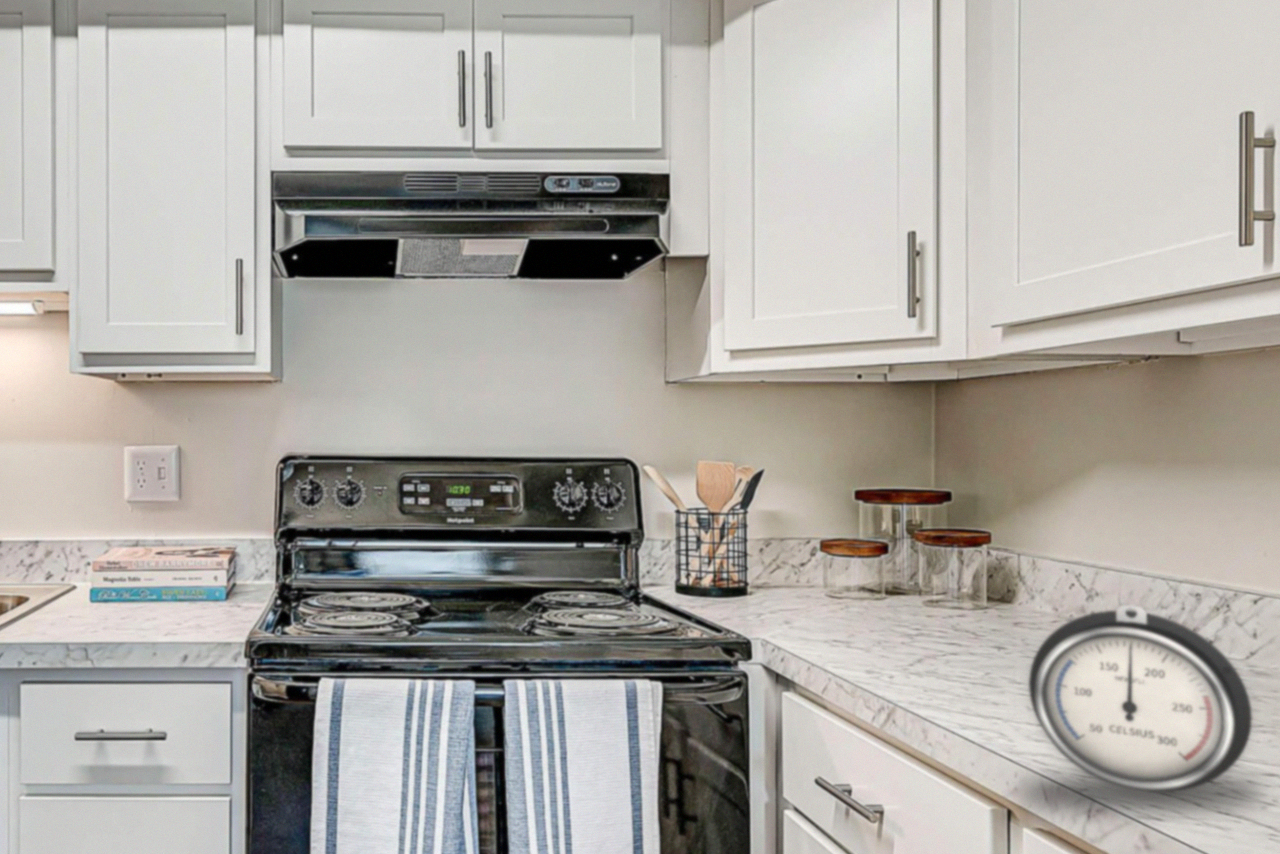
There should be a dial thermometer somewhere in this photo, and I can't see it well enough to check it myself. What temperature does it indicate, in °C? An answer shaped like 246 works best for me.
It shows 175
